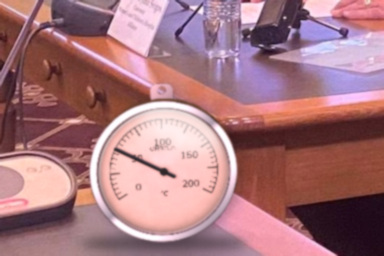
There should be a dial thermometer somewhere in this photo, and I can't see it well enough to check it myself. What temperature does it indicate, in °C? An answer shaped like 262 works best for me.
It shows 50
